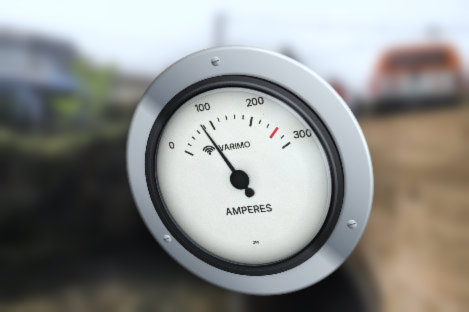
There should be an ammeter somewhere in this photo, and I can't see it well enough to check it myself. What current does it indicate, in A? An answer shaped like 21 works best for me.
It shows 80
